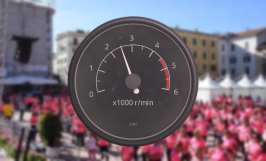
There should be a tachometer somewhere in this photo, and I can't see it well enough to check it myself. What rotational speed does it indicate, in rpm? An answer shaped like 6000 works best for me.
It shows 2500
